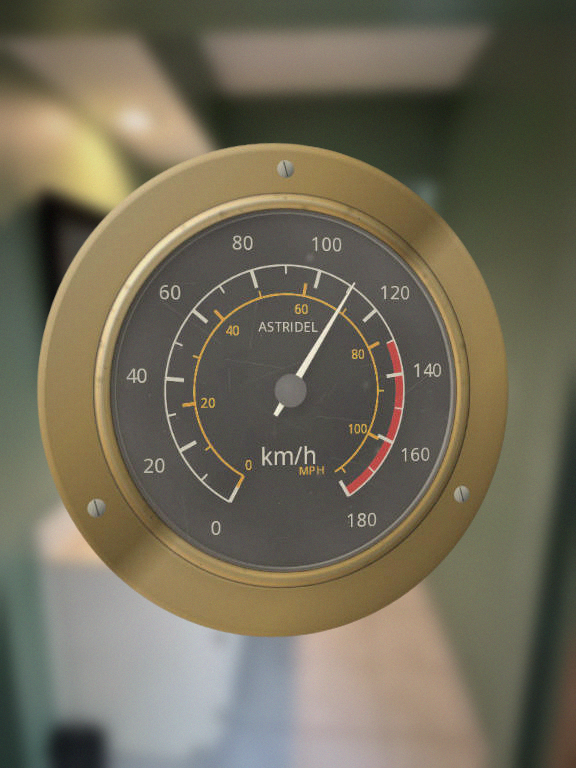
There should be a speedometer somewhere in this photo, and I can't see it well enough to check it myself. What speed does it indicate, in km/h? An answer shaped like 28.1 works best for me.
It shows 110
